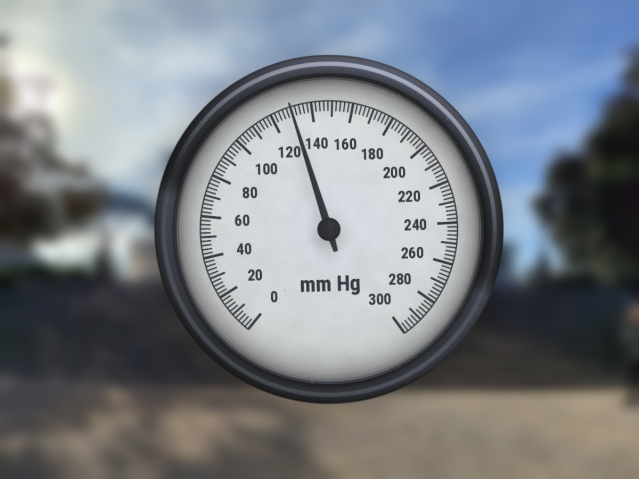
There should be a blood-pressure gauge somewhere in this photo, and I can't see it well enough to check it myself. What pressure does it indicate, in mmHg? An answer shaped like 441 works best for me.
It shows 130
